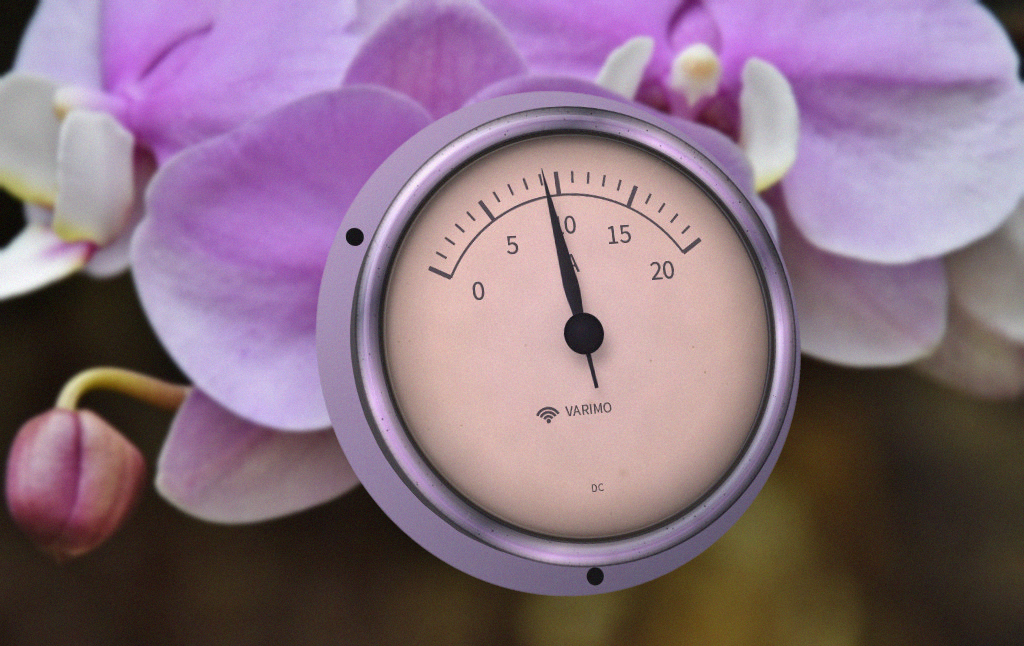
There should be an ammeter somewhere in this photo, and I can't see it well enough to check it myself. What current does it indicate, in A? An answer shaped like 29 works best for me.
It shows 9
